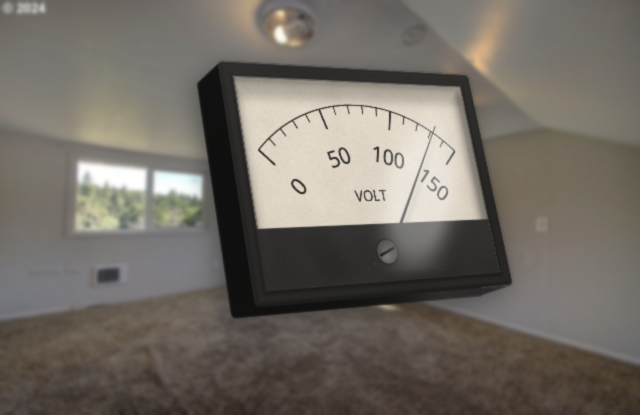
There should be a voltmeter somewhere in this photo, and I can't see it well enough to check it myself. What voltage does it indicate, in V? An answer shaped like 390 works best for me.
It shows 130
